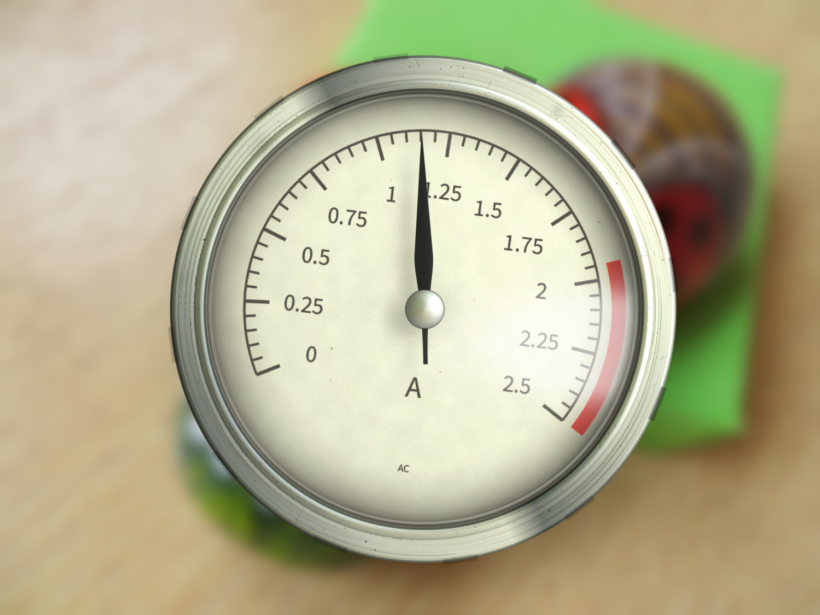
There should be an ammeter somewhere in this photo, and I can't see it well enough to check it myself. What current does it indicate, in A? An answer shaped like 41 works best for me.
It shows 1.15
